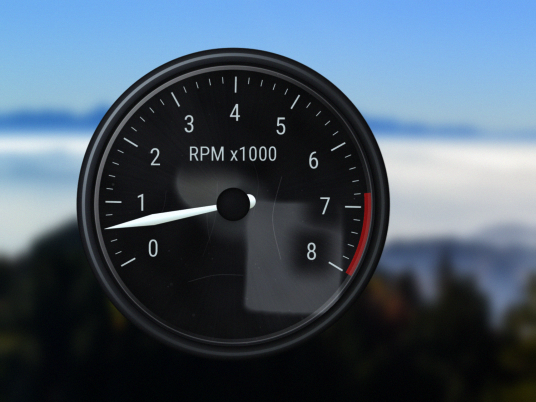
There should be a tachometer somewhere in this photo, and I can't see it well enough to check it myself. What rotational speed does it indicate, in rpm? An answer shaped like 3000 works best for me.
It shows 600
